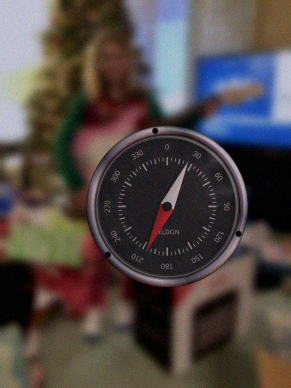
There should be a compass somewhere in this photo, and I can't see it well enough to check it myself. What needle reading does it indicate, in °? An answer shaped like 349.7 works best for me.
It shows 205
